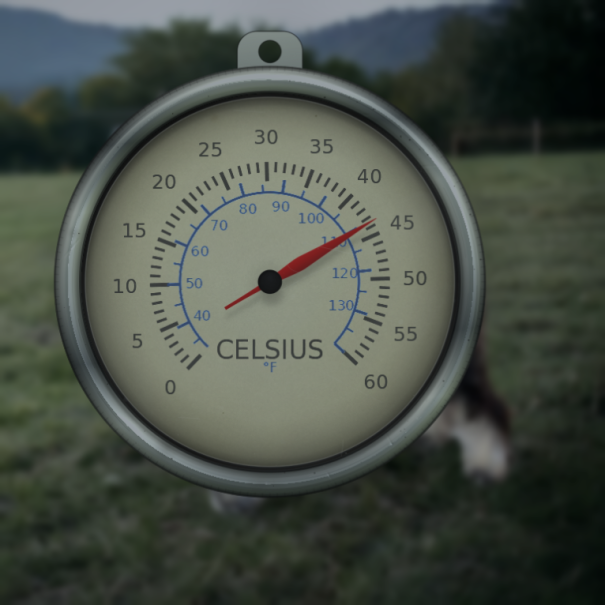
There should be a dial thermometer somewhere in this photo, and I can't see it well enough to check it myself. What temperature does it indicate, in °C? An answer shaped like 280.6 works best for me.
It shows 43.5
